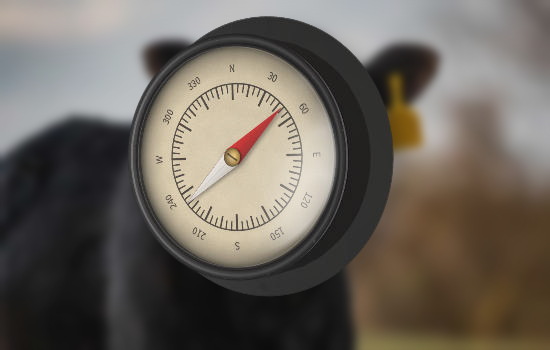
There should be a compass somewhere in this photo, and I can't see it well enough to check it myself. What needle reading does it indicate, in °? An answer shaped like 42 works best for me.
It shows 50
